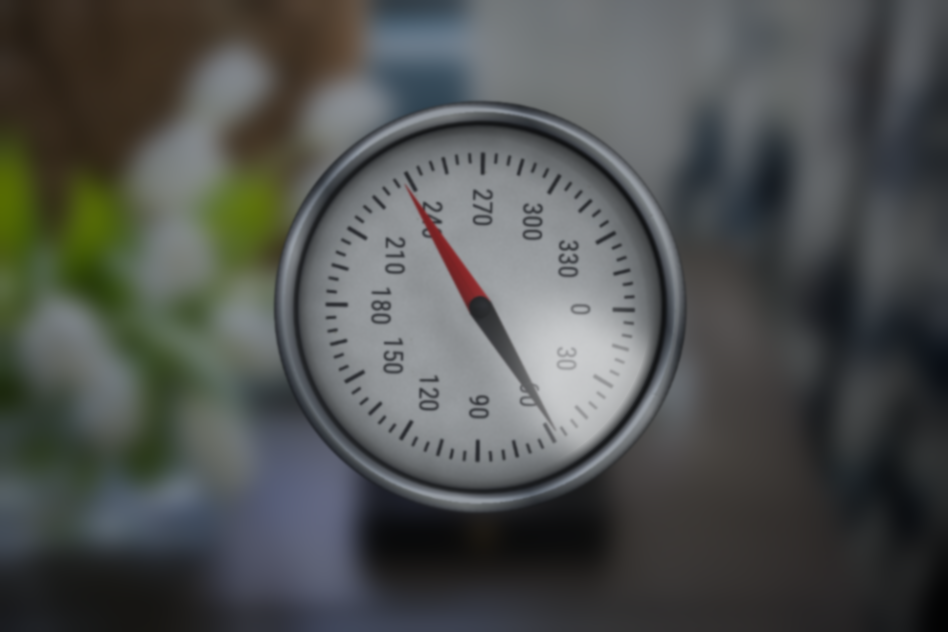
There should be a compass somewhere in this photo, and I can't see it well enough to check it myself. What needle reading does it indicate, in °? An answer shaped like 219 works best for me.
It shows 237.5
